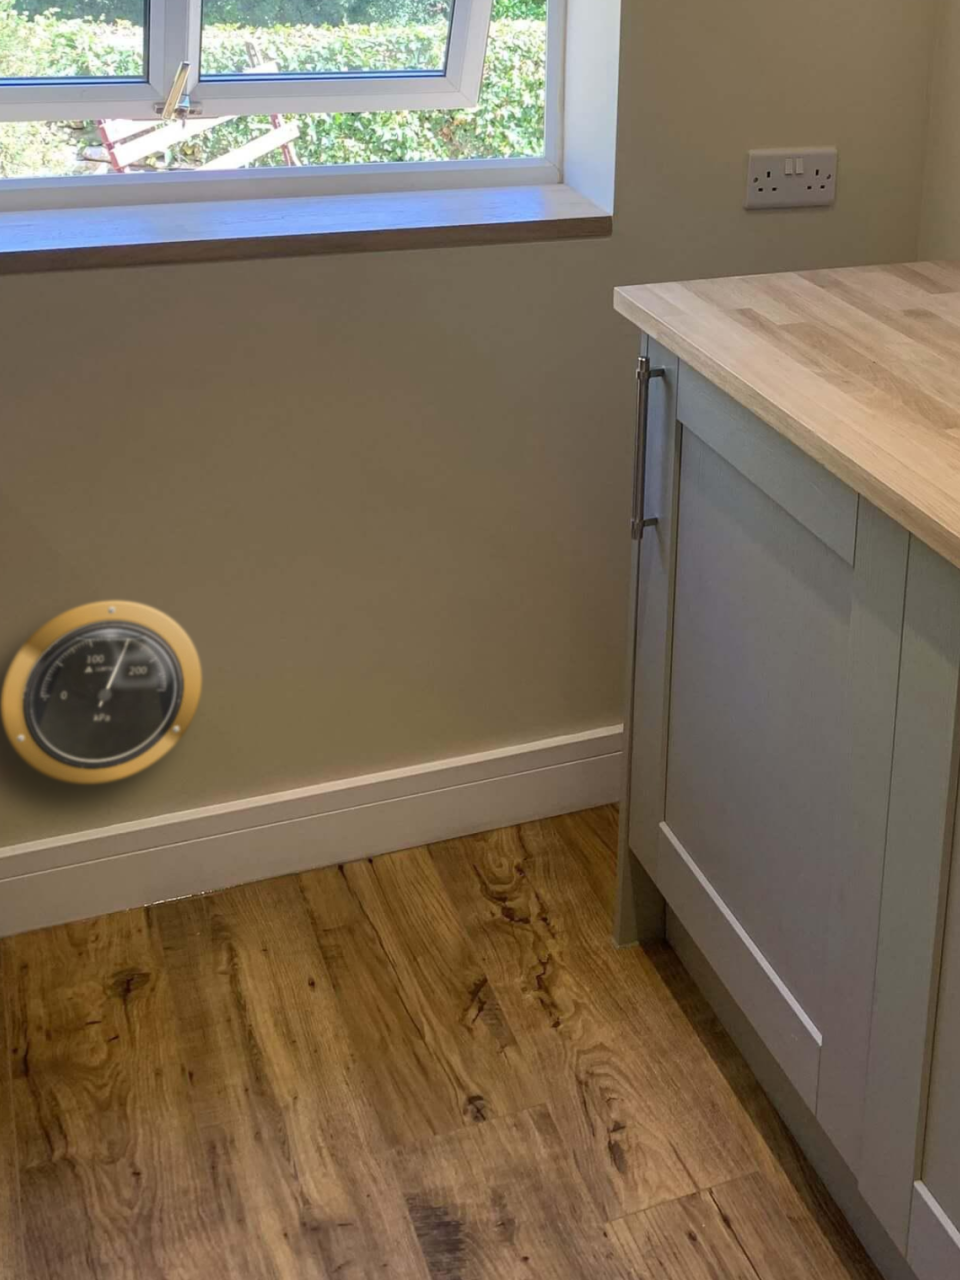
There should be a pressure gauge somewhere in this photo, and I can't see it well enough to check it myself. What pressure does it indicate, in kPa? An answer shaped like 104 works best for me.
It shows 150
